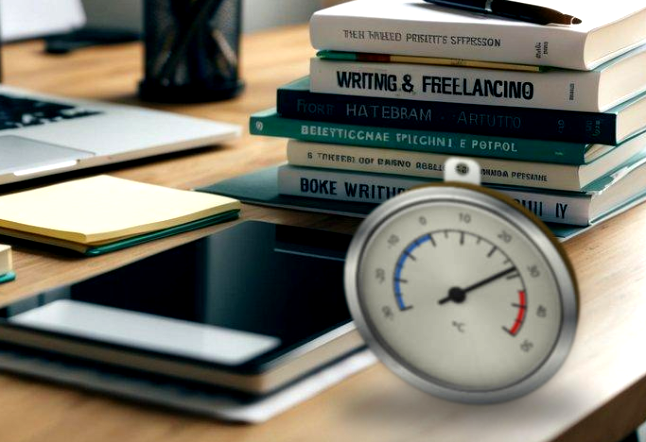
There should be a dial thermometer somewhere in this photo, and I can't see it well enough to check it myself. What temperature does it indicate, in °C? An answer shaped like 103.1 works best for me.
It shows 27.5
